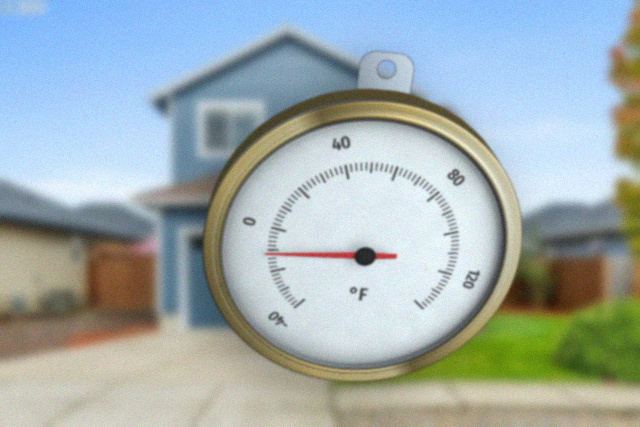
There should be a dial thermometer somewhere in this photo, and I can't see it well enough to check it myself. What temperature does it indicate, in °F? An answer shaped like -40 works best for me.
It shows -10
